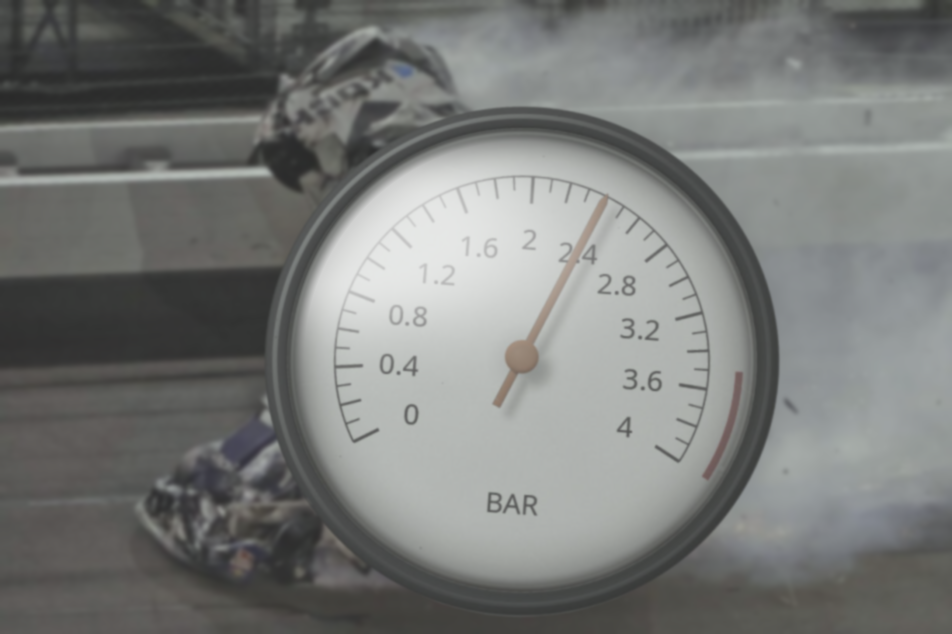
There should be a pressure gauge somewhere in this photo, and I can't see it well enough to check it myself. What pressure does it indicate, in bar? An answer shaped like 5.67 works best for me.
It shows 2.4
